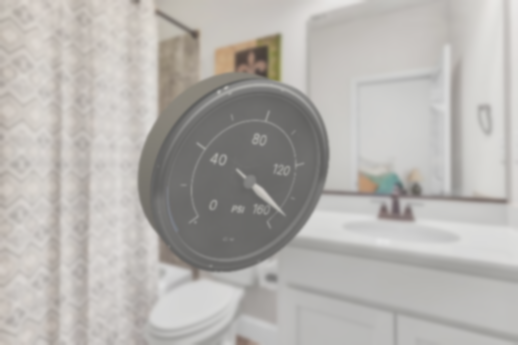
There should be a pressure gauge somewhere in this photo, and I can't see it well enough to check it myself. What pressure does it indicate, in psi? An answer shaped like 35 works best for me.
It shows 150
